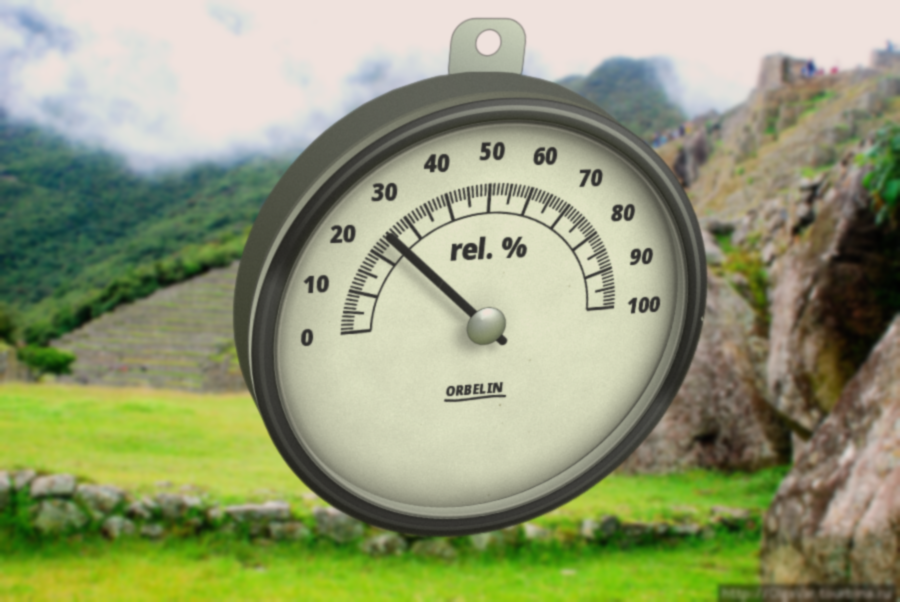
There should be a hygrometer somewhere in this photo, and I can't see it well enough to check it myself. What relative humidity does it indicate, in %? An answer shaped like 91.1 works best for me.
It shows 25
